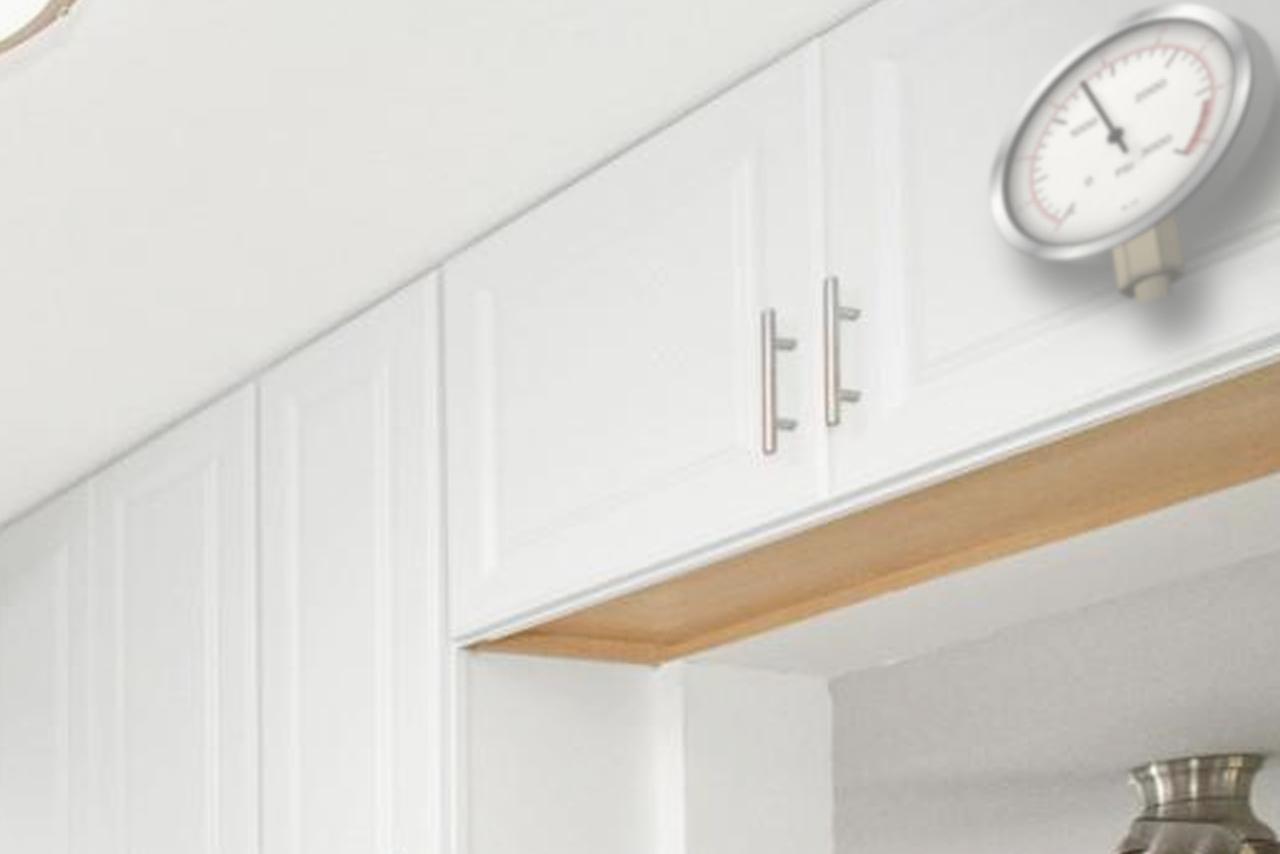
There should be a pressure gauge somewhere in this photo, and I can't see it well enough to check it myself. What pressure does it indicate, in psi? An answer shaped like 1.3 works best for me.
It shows 1300
